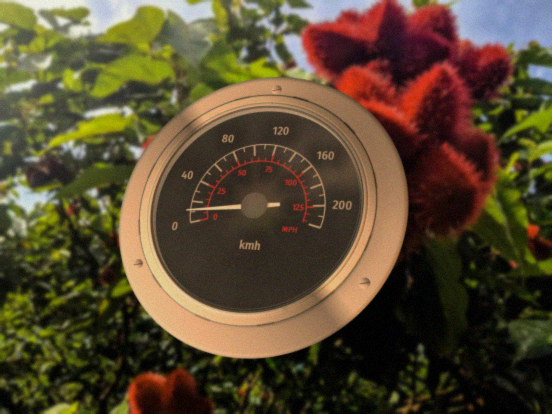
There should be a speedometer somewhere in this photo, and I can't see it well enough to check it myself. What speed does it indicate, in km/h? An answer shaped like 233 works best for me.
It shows 10
